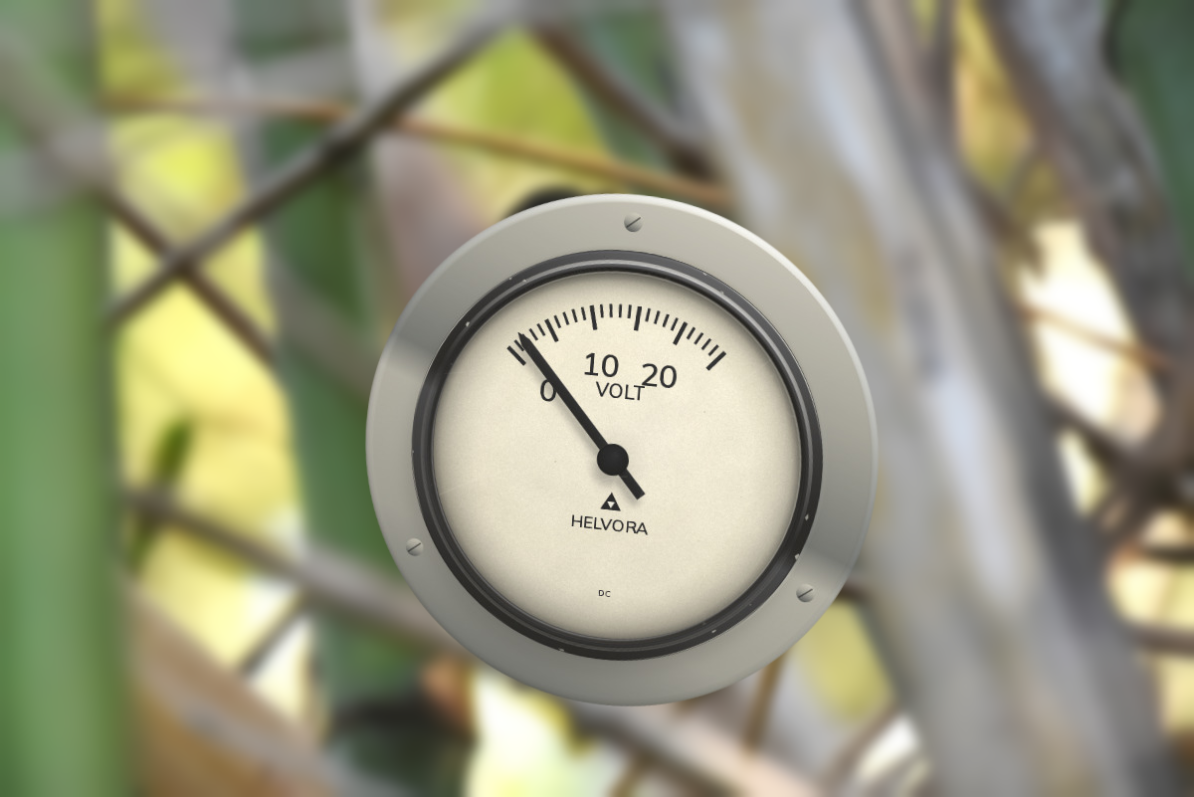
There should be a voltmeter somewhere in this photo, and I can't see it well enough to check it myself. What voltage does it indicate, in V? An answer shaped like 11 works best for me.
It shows 2
